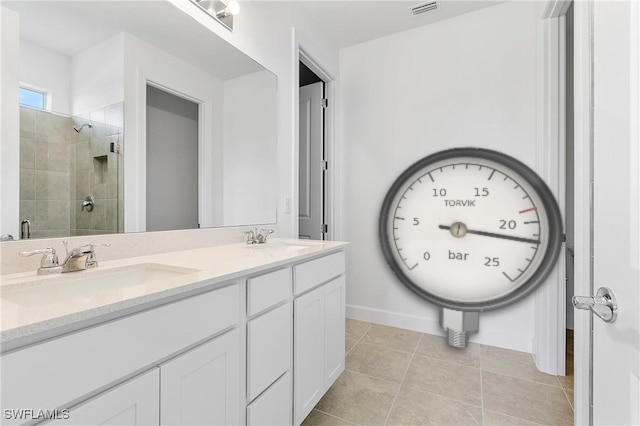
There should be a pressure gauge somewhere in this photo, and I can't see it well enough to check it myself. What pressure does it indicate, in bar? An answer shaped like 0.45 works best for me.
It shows 21.5
